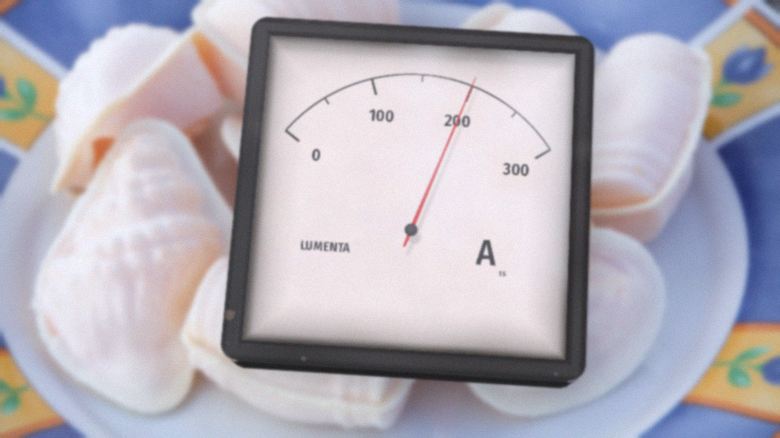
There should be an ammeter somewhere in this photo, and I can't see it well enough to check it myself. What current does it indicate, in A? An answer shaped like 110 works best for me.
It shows 200
